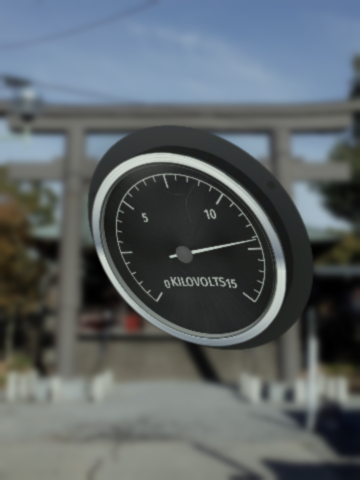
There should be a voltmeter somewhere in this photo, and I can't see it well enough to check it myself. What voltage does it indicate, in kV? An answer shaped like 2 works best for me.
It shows 12
